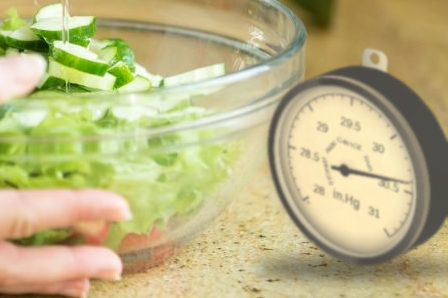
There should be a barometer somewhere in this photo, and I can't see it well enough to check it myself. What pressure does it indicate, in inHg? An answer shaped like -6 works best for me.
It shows 30.4
